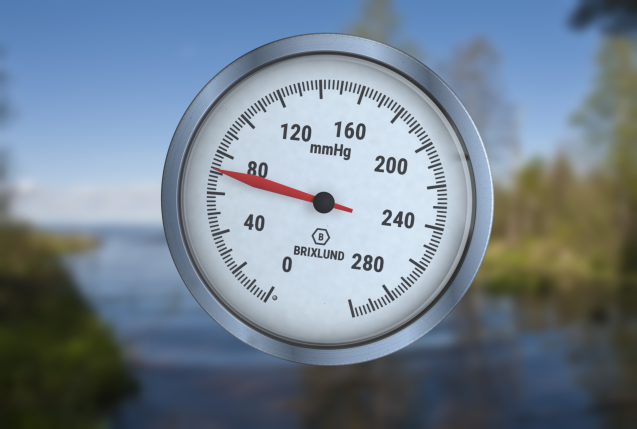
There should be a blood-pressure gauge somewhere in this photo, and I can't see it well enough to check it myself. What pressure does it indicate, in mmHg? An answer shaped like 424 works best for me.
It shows 72
